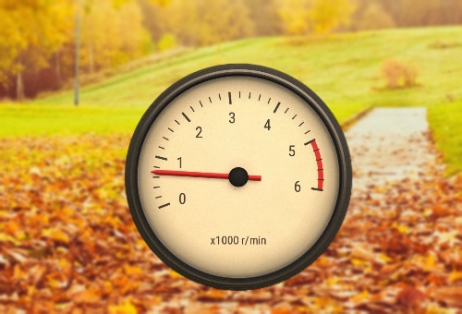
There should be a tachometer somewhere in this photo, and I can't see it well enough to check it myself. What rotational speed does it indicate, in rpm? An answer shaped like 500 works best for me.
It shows 700
